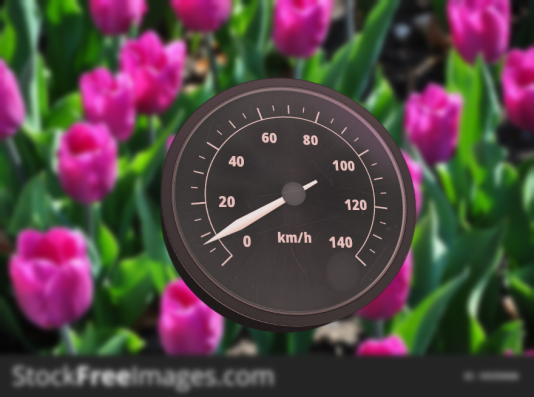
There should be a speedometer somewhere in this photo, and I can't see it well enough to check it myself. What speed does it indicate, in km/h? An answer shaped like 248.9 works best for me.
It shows 7.5
